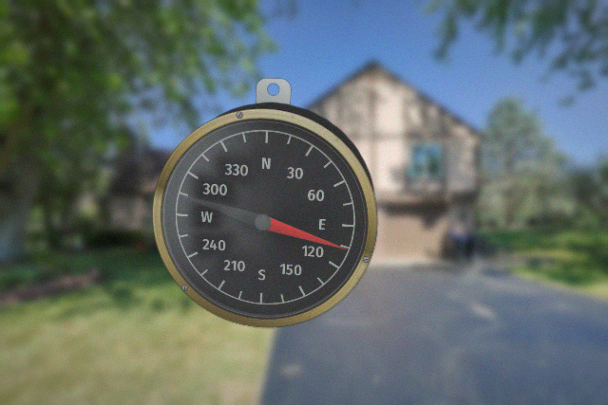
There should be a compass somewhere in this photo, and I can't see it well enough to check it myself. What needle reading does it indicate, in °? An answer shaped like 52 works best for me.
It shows 105
